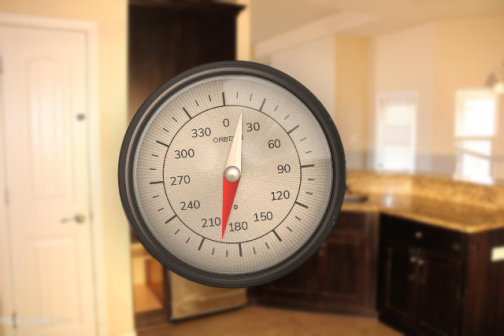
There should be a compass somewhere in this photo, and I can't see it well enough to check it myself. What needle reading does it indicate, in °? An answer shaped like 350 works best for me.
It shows 195
